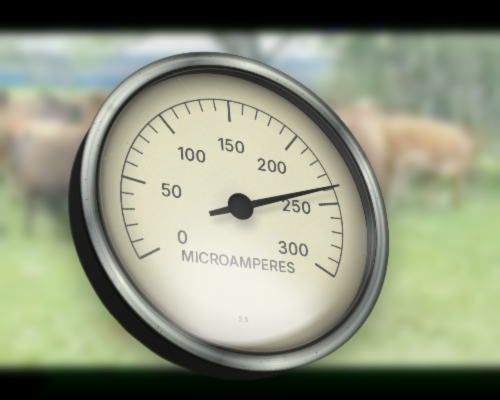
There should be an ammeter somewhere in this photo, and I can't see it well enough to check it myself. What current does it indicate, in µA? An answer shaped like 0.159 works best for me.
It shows 240
